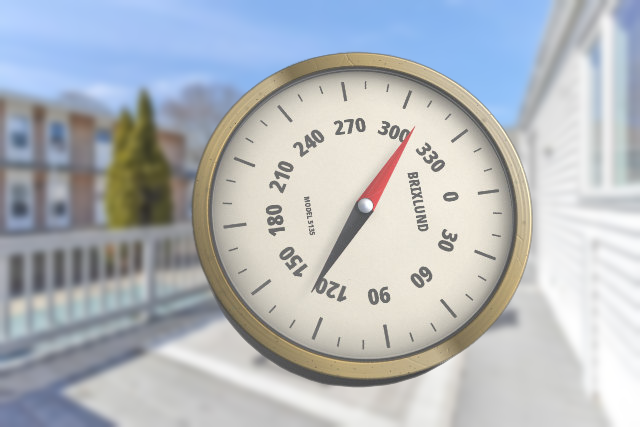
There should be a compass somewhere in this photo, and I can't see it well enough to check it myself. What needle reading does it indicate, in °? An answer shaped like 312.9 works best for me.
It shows 310
